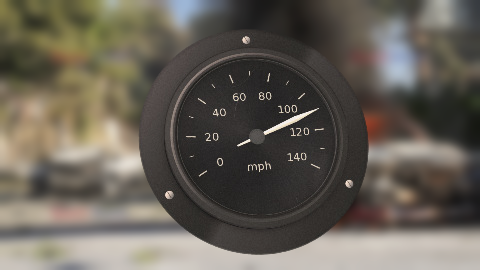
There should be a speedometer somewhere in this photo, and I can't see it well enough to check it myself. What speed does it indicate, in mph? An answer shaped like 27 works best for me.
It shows 110
